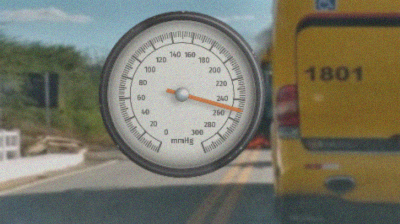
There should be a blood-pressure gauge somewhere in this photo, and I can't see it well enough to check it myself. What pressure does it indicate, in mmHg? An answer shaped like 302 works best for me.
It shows 250
